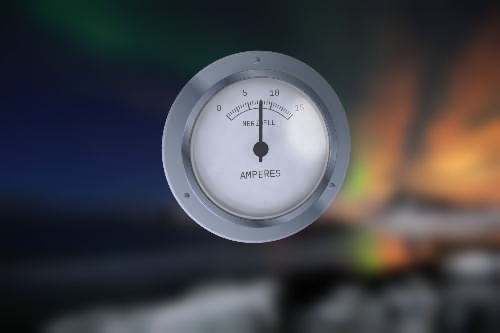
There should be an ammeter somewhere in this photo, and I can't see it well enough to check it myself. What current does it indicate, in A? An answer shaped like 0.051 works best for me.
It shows 7.5
